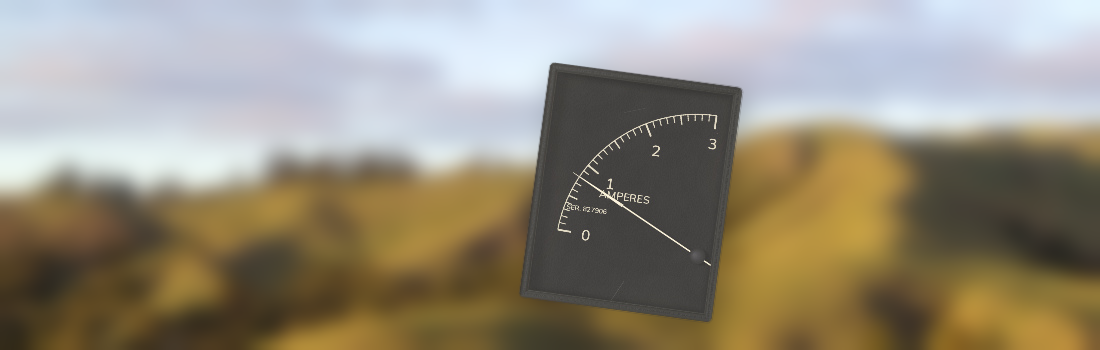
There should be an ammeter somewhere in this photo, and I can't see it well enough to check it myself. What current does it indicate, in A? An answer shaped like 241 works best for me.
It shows 0.8
